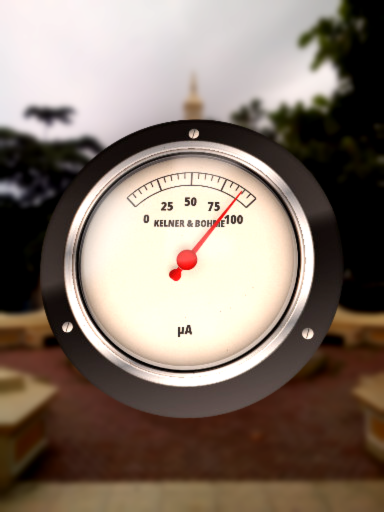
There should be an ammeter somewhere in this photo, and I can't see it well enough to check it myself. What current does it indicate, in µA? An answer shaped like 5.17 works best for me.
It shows 90
